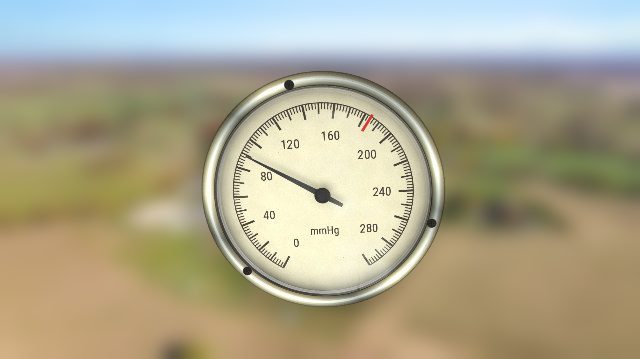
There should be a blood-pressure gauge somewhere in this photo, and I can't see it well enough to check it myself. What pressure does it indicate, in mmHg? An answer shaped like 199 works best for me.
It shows 90
